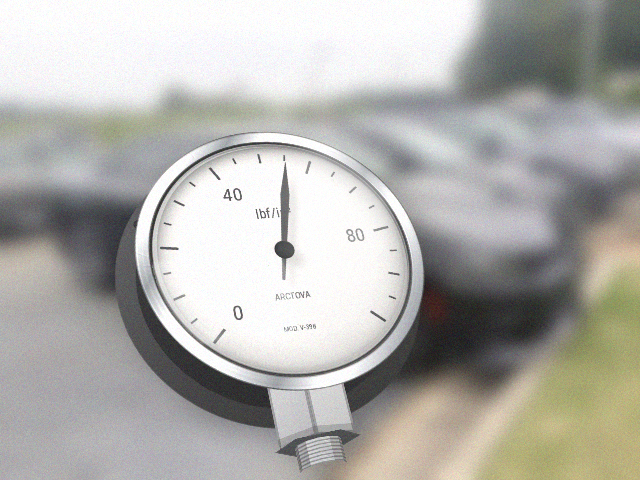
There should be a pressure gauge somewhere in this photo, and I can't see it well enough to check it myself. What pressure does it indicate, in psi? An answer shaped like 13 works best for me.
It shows 55
